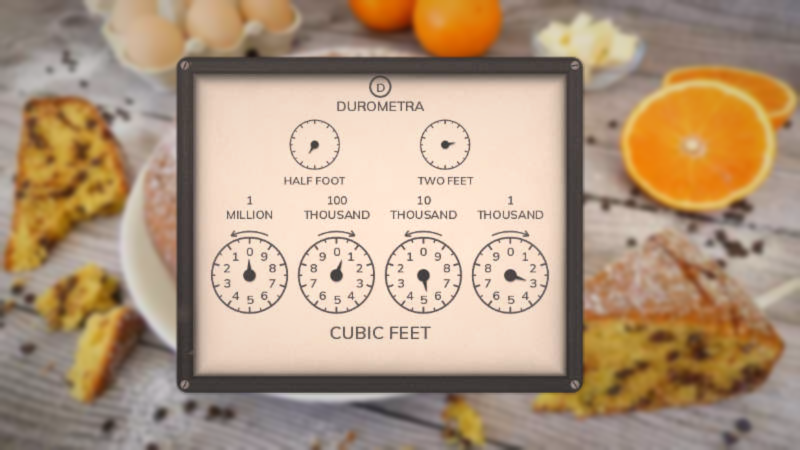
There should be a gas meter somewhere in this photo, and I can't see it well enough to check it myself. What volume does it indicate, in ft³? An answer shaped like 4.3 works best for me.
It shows 5300
